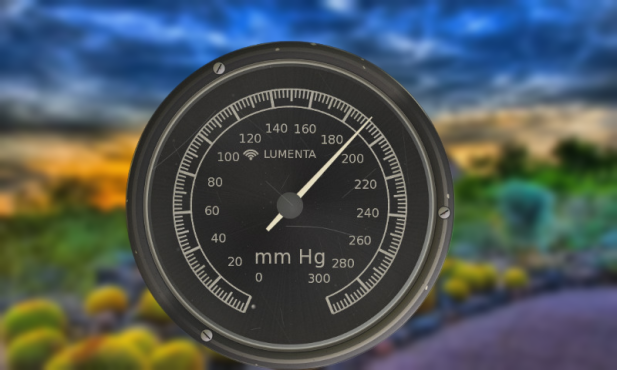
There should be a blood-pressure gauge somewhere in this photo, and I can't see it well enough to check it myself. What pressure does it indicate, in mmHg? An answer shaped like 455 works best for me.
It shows 190
